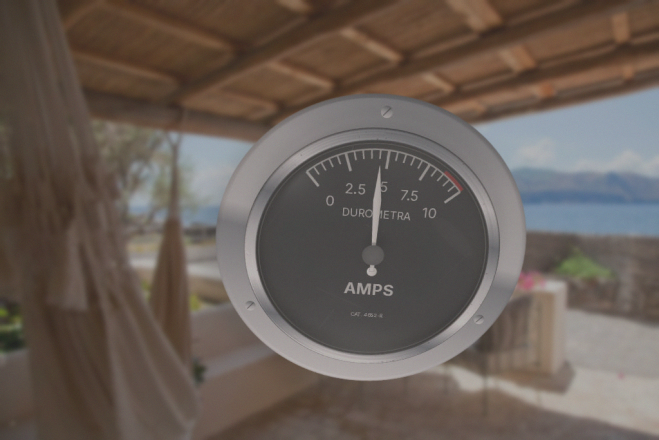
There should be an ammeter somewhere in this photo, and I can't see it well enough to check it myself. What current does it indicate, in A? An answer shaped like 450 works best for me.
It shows 4.5
